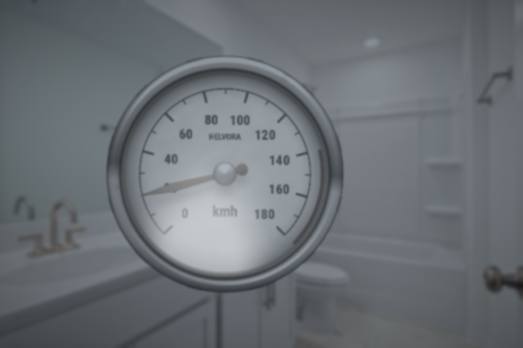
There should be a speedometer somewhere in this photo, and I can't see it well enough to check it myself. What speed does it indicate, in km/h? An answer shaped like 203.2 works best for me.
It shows 20
